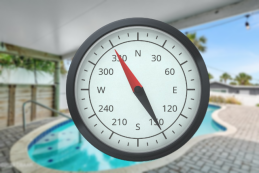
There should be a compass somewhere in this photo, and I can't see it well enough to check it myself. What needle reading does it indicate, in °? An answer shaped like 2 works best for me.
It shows 330
